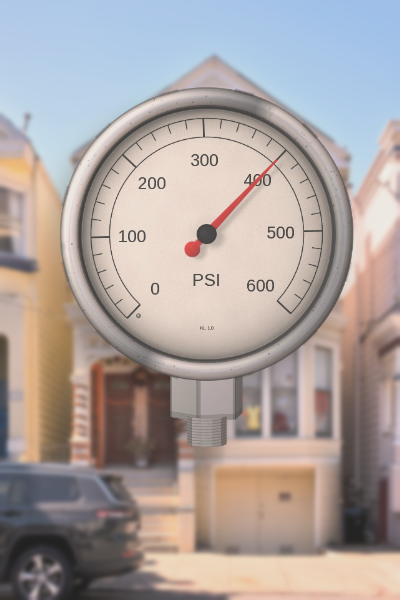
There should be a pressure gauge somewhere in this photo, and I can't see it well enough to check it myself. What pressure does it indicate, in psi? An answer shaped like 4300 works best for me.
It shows 400
